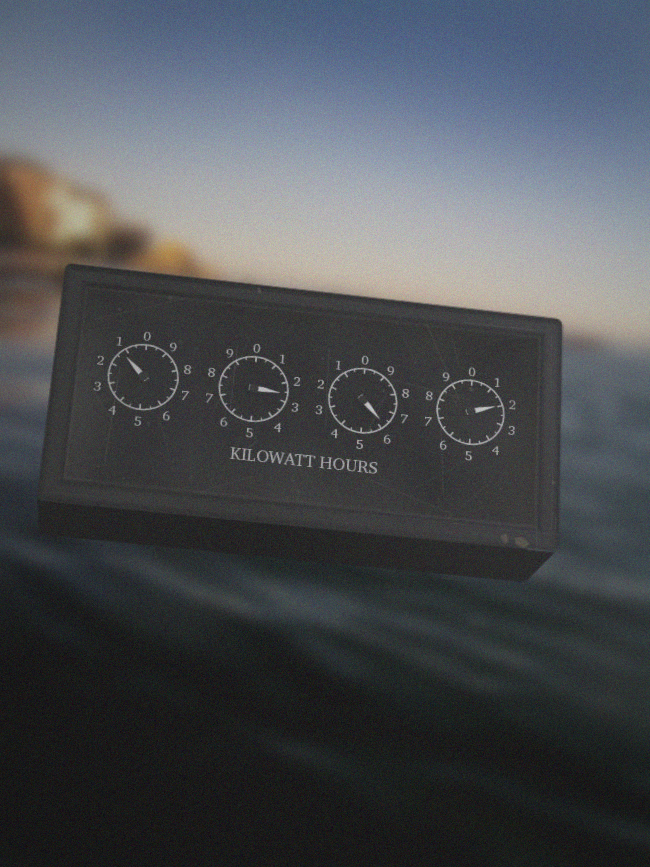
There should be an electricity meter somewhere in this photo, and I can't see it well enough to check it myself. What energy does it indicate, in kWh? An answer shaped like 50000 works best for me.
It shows 1262
